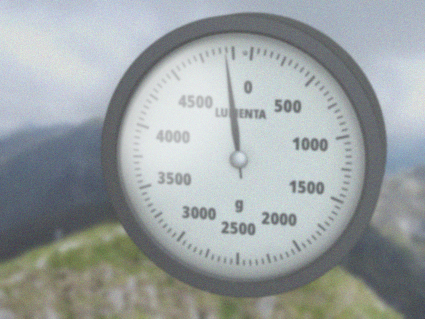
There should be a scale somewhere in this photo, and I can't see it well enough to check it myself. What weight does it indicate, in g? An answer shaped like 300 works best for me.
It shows 4950
